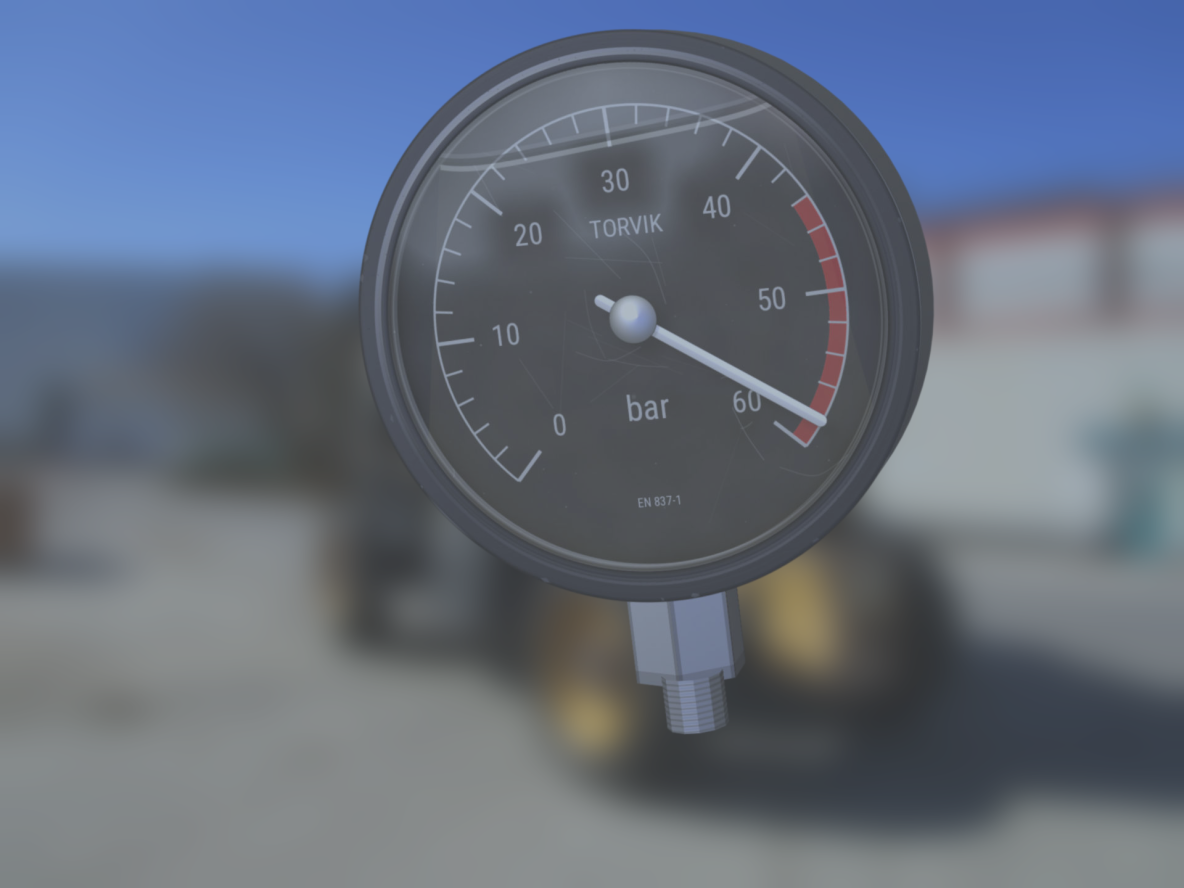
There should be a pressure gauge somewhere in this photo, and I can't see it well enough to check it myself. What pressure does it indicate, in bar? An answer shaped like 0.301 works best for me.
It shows 58
